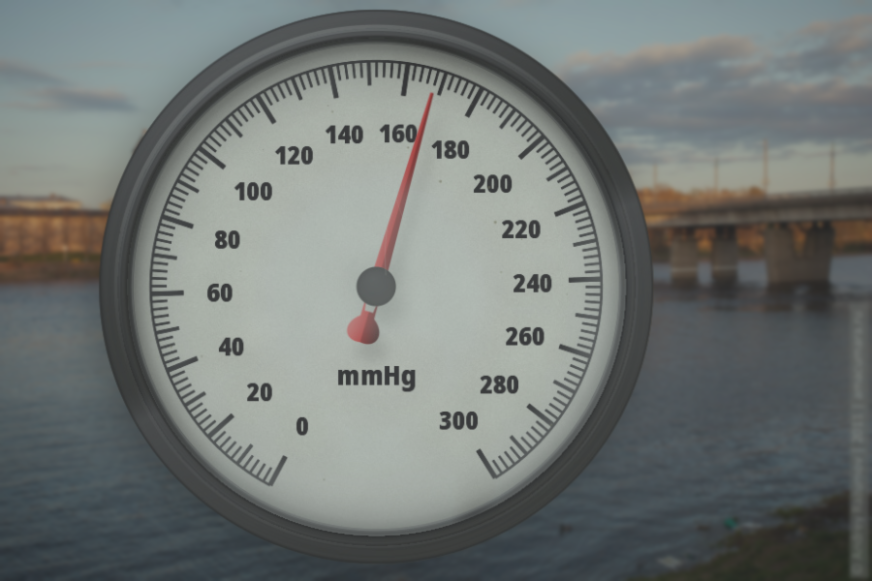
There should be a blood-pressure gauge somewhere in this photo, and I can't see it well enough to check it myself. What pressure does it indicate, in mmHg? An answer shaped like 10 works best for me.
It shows 168
